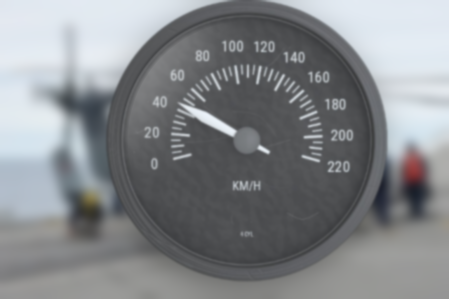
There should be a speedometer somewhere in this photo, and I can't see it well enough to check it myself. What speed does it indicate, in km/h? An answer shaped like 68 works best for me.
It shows 45
